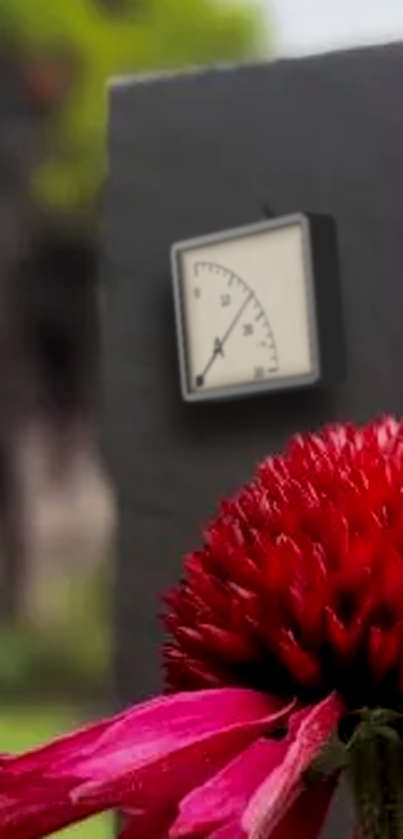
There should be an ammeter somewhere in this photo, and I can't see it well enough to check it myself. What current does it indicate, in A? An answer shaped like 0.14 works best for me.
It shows 16
